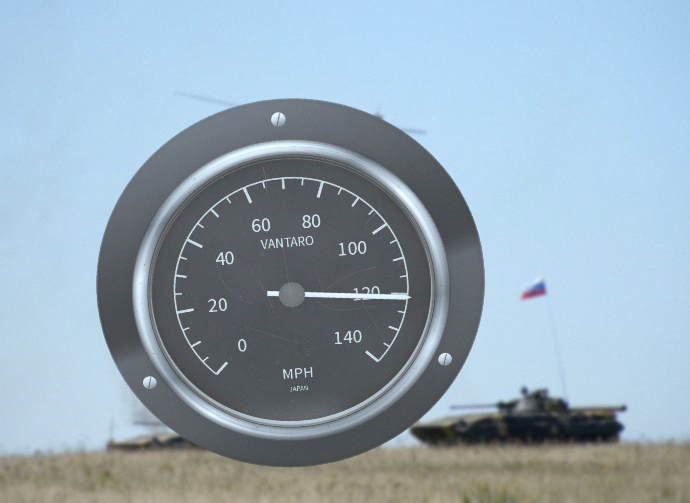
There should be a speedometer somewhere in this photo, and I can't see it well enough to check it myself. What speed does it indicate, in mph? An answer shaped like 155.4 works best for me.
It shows 120
